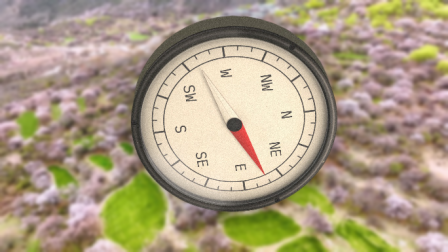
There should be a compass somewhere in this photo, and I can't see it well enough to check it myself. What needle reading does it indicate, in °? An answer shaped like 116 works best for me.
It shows 70
